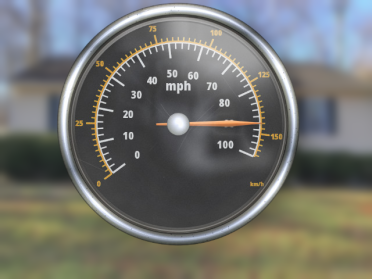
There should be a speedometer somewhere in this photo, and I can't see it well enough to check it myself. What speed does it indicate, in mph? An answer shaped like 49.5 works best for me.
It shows 90
